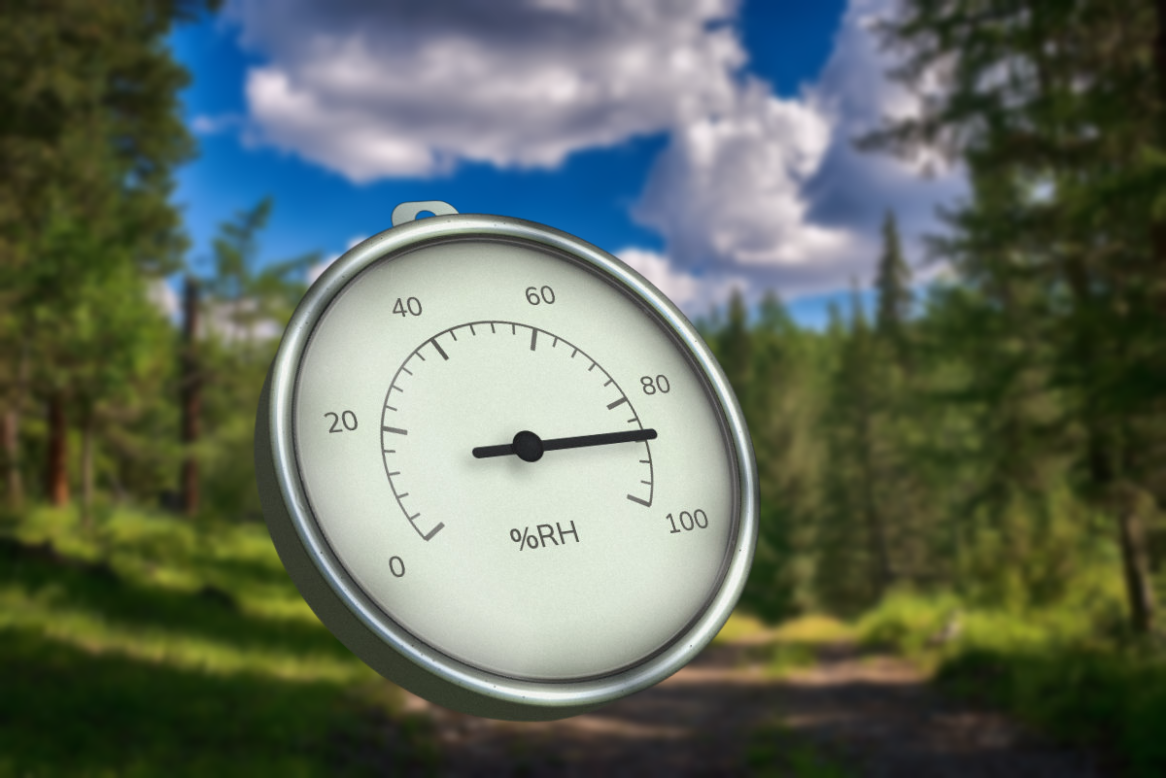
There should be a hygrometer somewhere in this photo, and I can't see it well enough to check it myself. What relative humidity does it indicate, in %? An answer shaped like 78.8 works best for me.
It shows 88
